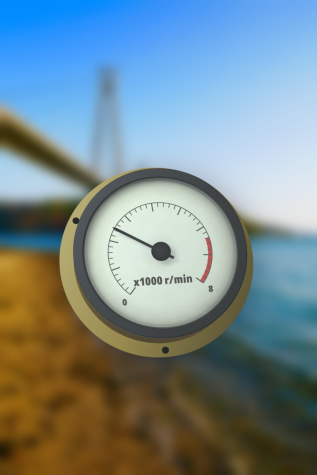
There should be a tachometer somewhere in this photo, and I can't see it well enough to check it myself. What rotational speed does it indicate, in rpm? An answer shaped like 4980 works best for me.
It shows 2400
